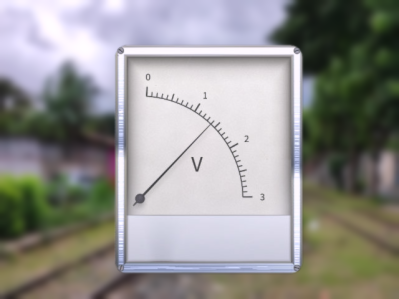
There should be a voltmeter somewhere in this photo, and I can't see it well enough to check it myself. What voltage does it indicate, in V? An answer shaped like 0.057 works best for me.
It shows 1.4
